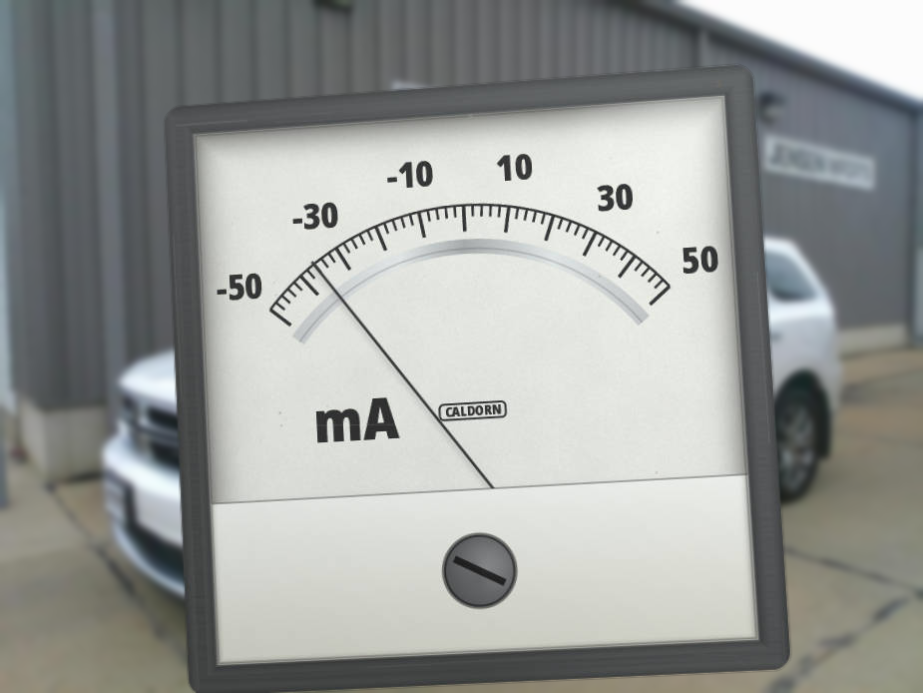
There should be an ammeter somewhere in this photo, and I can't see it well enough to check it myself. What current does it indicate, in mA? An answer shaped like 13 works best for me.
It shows -36
